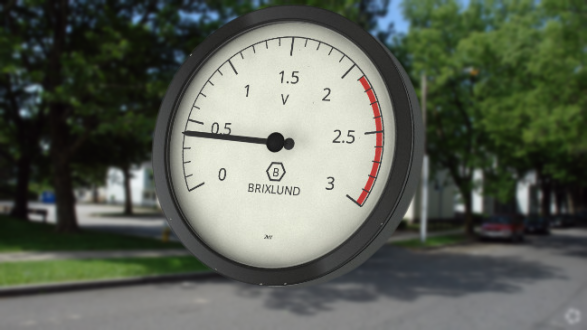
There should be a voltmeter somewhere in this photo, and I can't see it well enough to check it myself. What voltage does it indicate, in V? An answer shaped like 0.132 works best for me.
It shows 0.4
